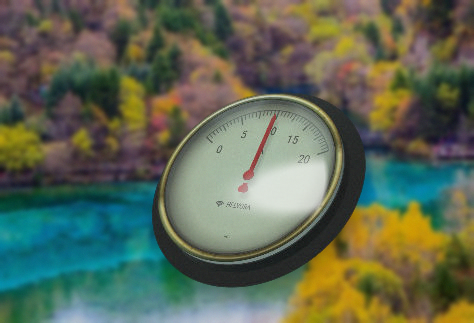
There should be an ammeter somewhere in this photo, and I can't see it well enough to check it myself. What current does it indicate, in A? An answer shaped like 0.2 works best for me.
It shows 10
